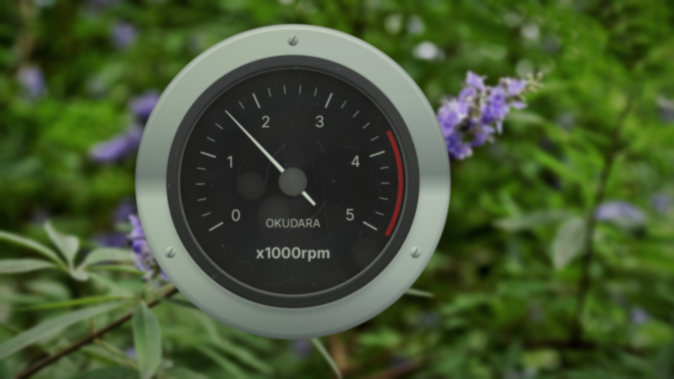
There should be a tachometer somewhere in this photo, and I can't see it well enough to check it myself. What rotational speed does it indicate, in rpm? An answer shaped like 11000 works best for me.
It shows 1600
